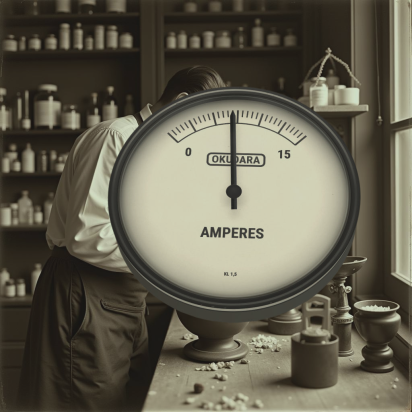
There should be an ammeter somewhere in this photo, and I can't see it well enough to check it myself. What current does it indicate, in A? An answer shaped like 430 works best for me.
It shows 7
